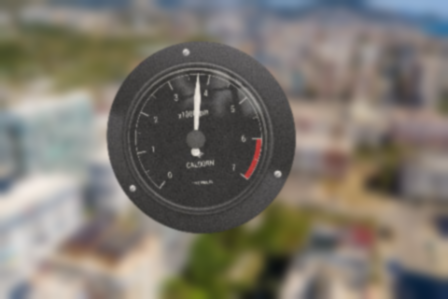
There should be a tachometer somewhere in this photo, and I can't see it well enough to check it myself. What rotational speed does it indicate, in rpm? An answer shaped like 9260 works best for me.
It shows 3750
